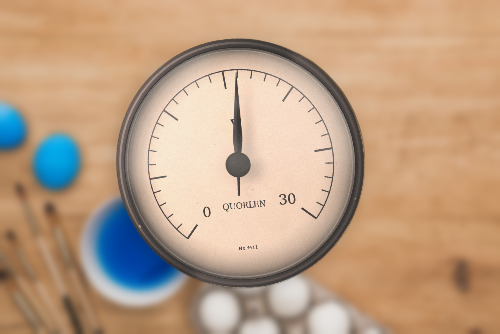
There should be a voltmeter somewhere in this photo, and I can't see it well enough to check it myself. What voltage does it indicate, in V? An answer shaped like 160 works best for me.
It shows 16
